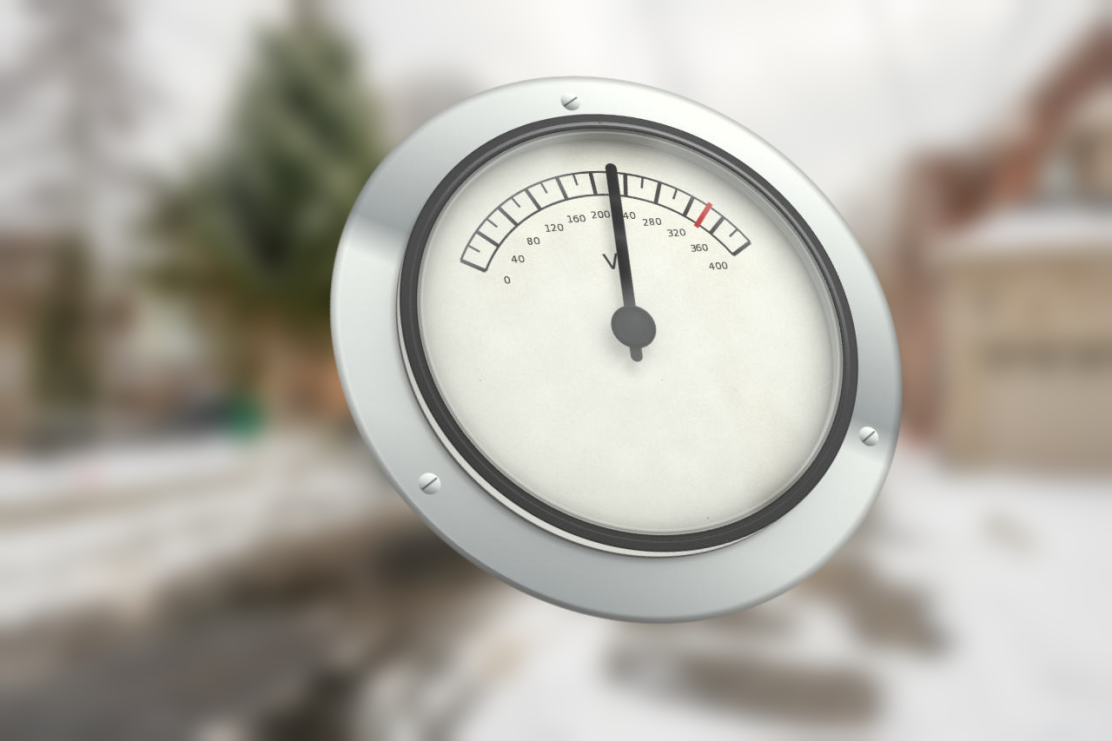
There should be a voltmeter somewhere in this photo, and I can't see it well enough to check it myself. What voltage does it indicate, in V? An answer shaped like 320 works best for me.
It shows 220
